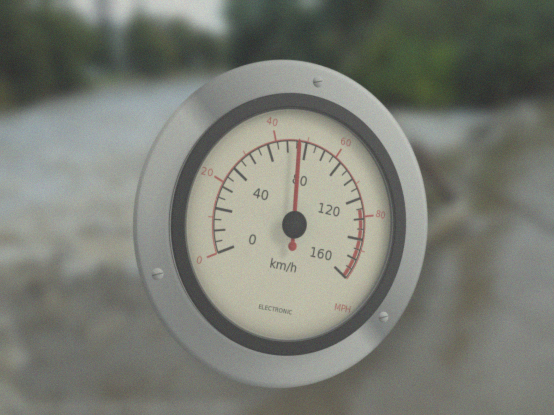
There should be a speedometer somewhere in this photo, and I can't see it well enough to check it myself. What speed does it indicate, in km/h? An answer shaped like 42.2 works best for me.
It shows 75
